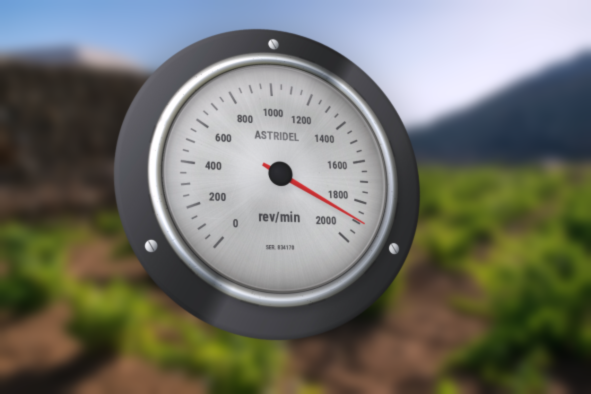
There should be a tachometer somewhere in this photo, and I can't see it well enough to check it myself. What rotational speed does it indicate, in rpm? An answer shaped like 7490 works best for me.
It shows 1900
